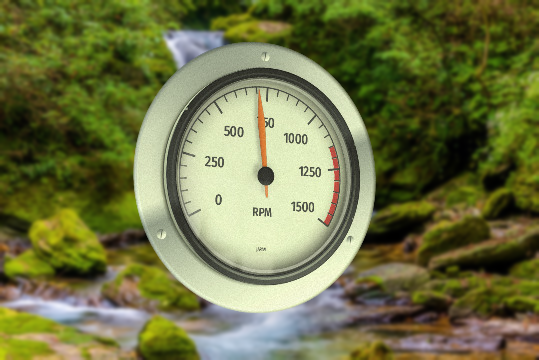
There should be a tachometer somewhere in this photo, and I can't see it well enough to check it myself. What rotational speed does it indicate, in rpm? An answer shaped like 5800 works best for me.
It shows 700
